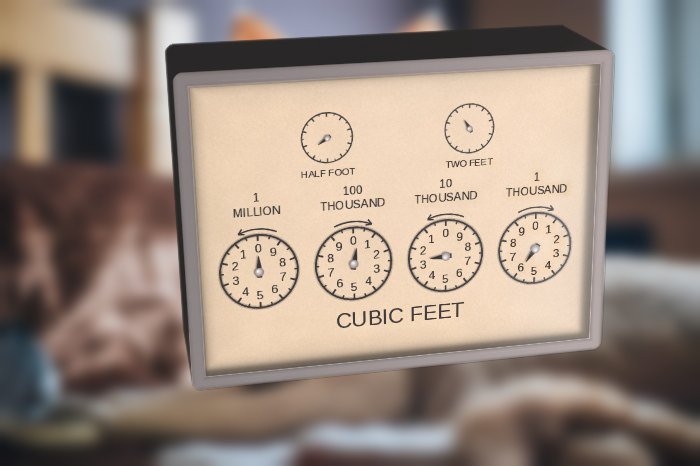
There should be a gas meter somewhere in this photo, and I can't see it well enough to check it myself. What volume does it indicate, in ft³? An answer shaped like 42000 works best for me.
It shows 2600
